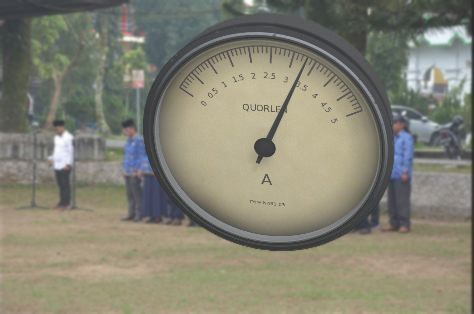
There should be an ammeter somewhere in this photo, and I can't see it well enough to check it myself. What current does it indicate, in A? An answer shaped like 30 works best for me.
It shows 3.3
